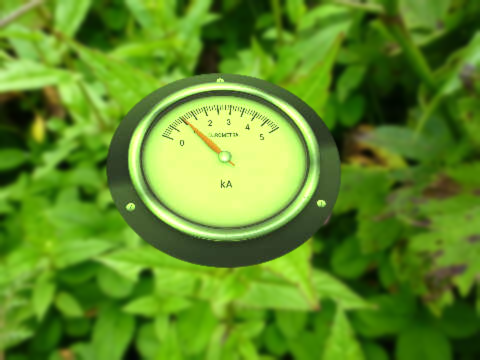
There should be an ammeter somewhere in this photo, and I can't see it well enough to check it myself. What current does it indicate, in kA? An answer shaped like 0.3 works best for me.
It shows 1
